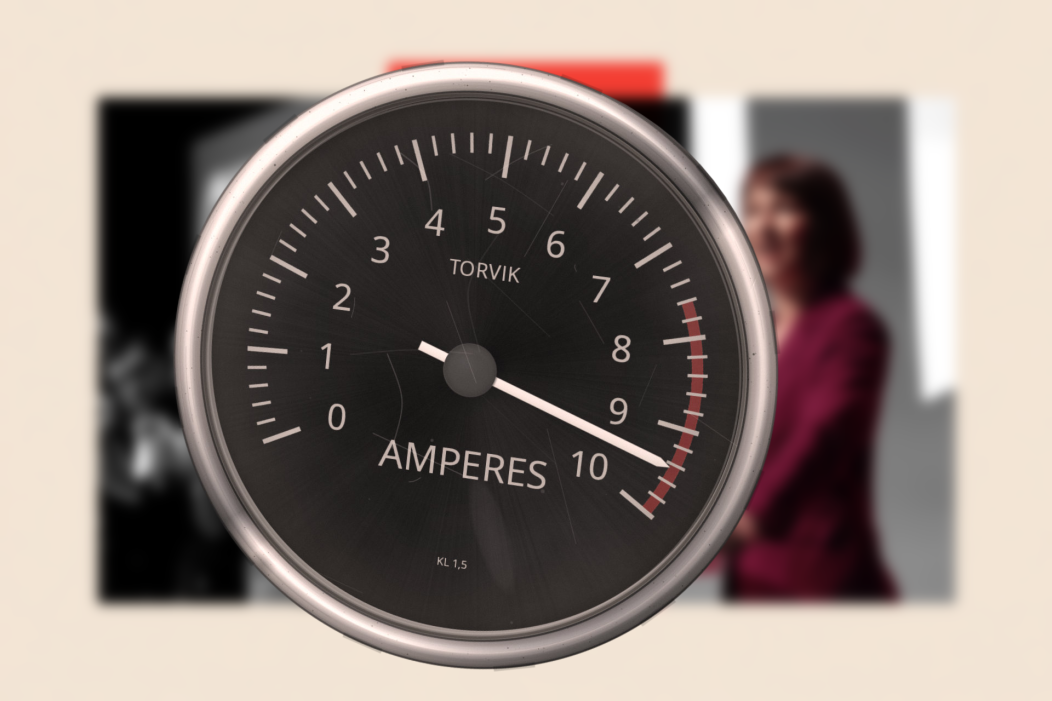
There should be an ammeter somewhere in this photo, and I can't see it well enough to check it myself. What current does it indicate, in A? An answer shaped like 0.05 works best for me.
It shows 9.4
